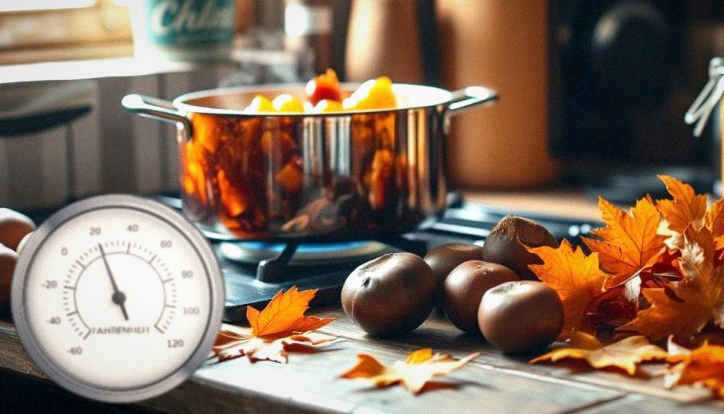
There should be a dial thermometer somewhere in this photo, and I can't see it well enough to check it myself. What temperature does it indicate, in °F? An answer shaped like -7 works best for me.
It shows 20
